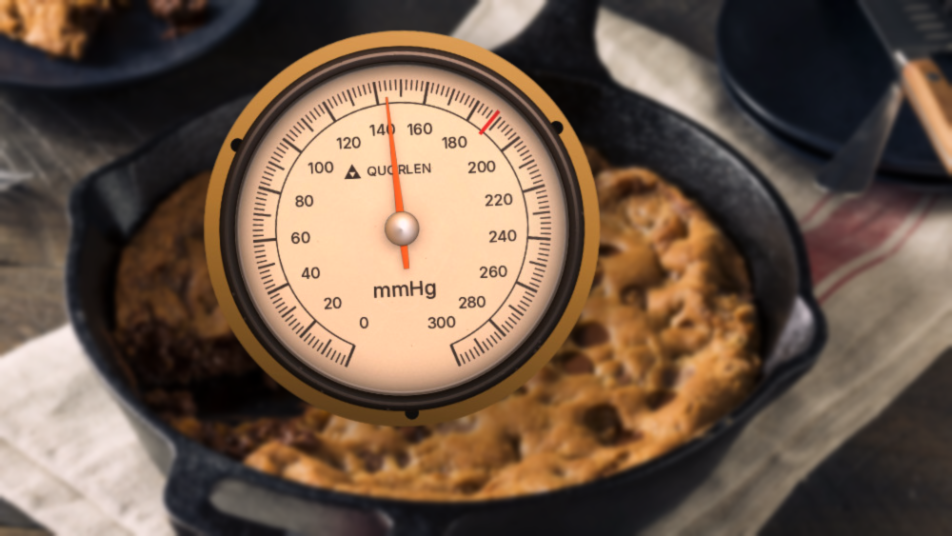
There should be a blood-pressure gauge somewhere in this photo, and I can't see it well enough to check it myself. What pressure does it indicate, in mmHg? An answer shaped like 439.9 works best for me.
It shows 144
